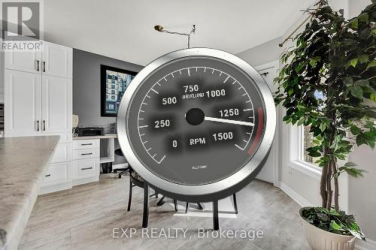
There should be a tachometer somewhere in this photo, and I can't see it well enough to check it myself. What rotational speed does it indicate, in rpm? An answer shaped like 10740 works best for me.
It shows 1350
